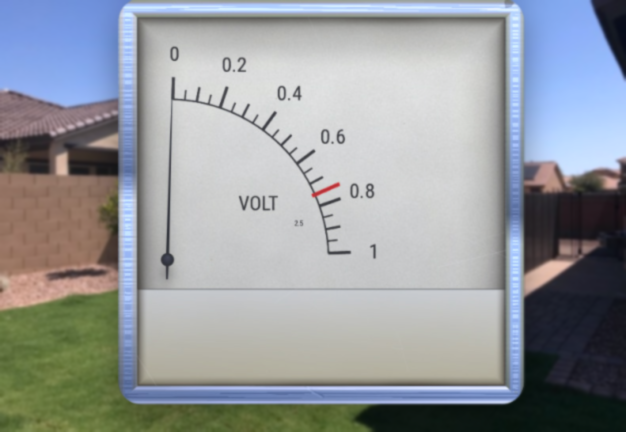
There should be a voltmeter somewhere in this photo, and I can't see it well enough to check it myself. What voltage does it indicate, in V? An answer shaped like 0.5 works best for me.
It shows 0
